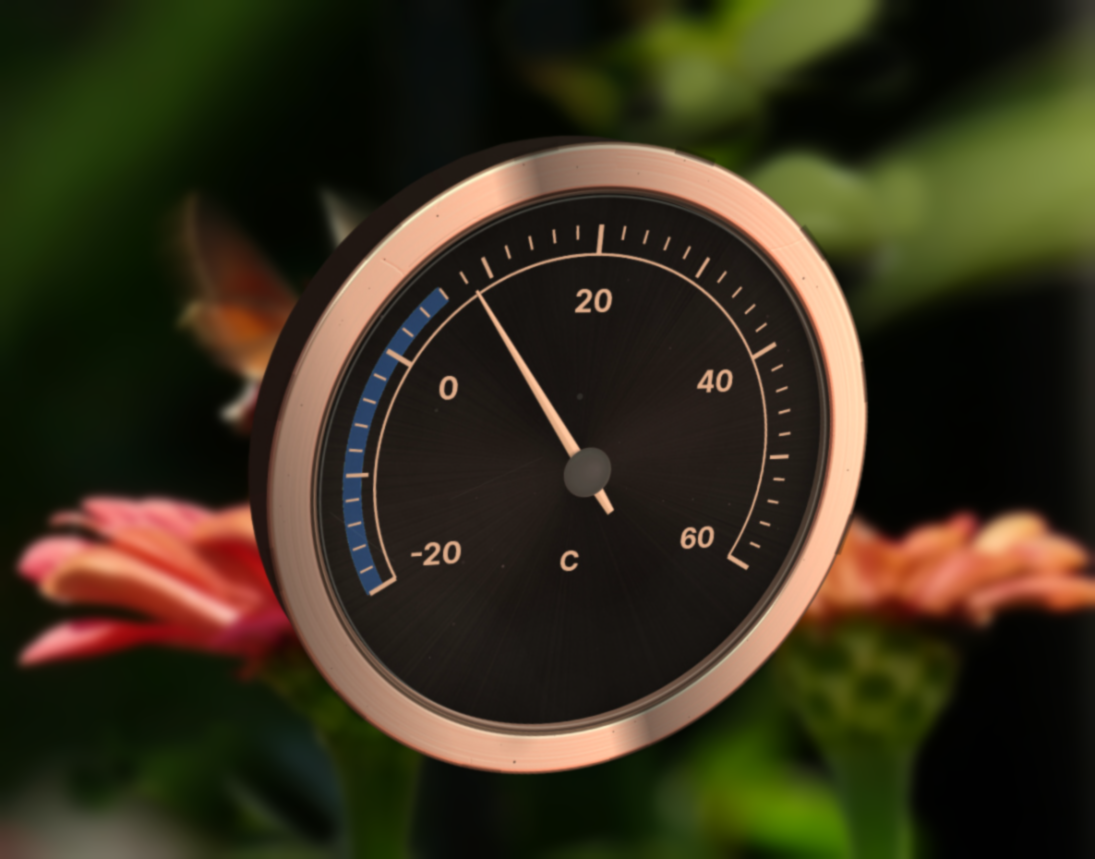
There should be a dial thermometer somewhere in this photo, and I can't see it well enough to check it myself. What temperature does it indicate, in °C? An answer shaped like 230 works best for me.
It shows 8
